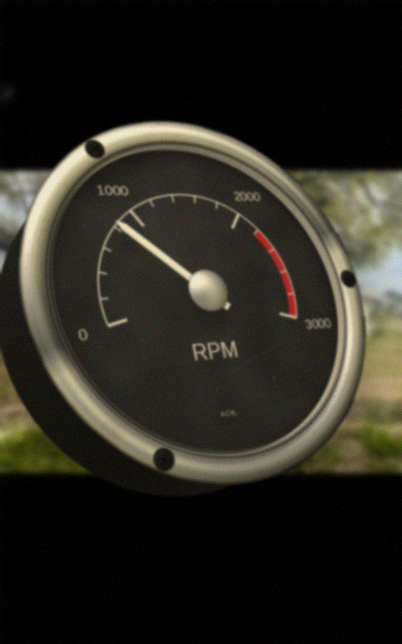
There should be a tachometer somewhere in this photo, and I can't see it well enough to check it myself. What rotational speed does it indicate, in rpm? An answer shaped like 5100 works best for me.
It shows 800
